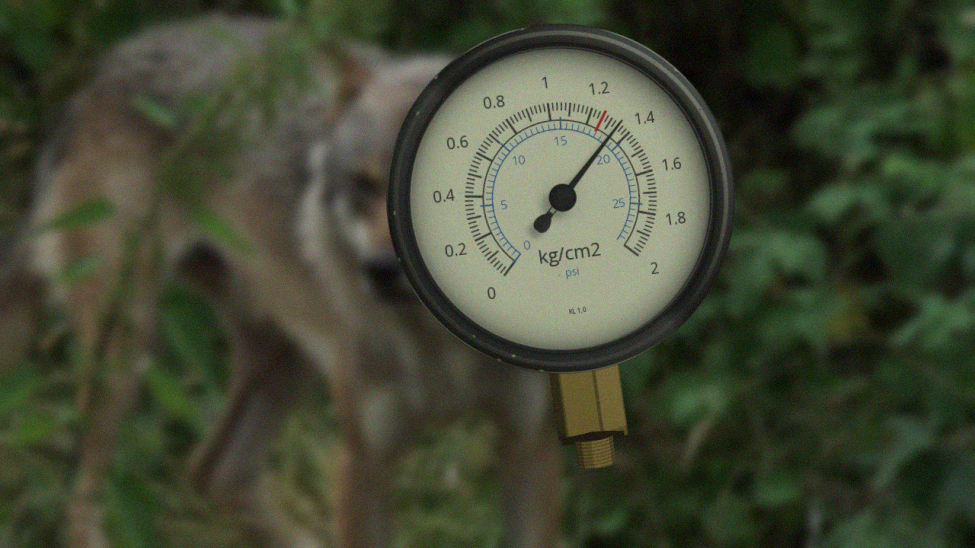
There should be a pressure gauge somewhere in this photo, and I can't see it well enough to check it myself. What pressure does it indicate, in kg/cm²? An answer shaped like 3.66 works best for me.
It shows 1.34
